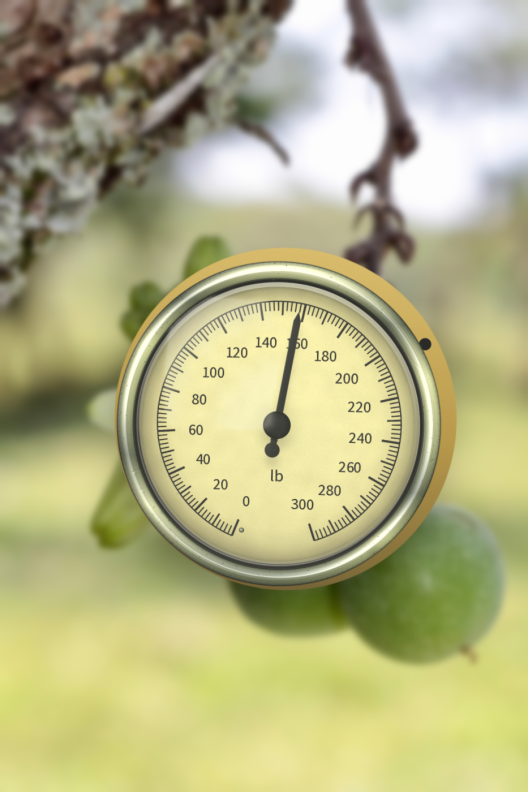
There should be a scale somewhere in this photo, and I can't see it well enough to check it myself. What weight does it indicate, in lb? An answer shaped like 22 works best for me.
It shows 158
